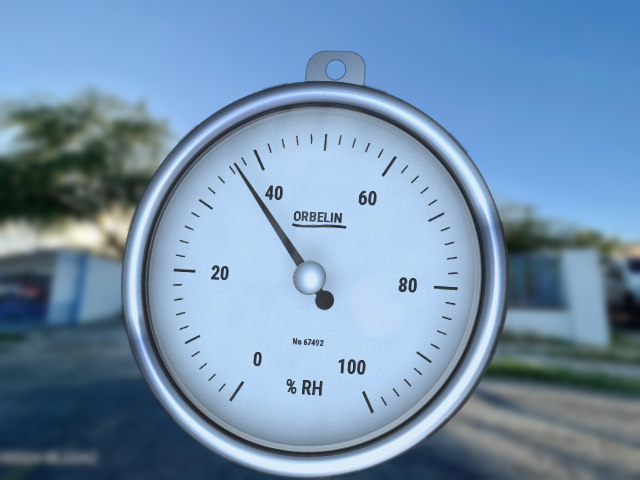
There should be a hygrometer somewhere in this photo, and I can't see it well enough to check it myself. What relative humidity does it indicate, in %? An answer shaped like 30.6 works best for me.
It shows 37
